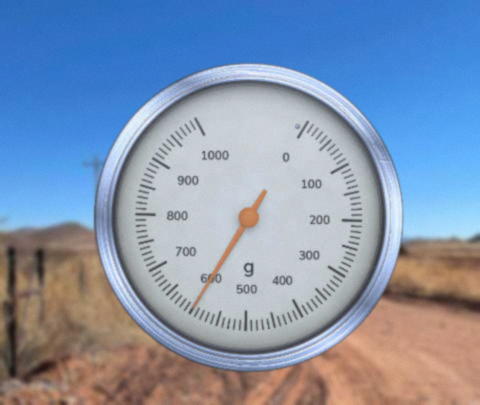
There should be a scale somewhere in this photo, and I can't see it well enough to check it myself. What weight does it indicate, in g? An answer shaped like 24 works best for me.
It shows 600
